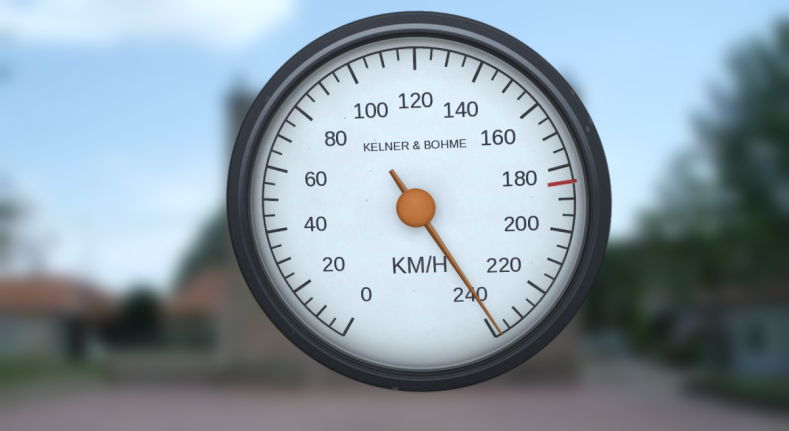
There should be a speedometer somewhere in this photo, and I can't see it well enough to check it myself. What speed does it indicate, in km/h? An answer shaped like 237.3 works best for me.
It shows 237.5
